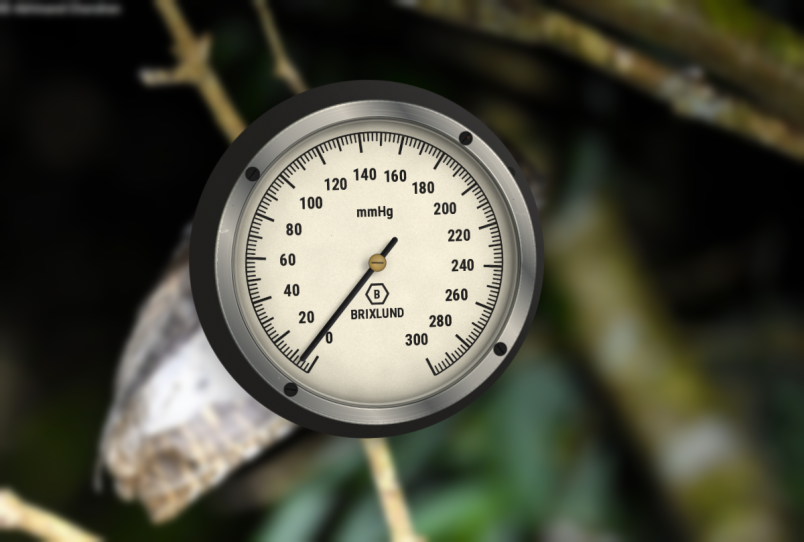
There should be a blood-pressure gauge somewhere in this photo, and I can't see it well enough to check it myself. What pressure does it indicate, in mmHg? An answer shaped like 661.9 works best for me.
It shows 6
